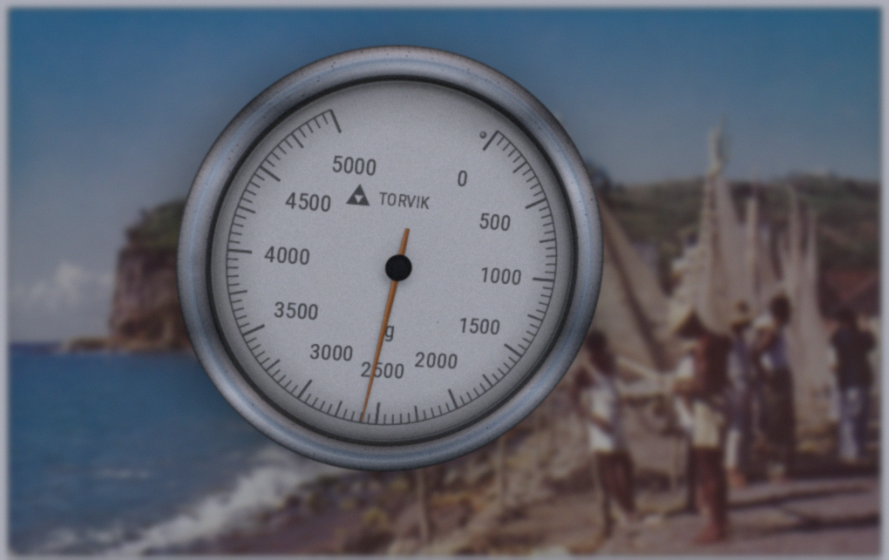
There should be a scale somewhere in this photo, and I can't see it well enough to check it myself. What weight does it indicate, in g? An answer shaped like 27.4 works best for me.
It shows 2600
